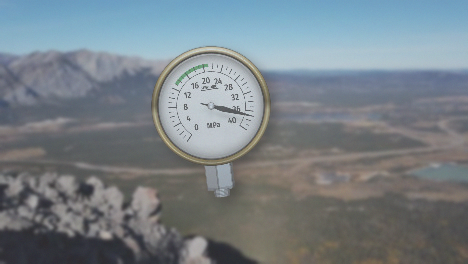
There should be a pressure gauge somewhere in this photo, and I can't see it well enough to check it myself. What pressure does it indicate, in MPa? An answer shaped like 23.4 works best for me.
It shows 37
